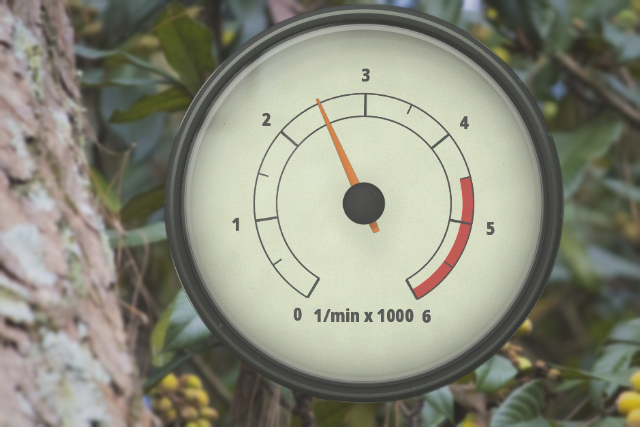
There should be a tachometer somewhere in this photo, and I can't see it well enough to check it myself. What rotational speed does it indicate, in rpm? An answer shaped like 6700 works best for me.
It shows 2500
